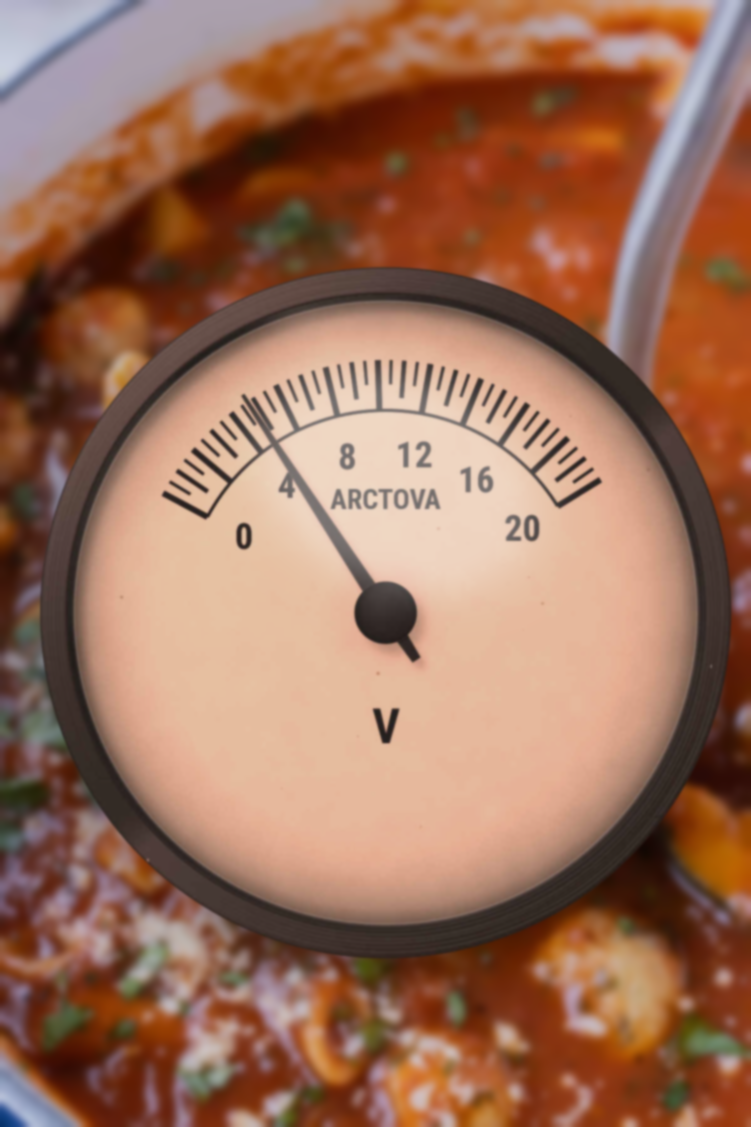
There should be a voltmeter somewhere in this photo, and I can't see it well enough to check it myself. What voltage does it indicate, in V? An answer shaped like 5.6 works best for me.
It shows 4.75
